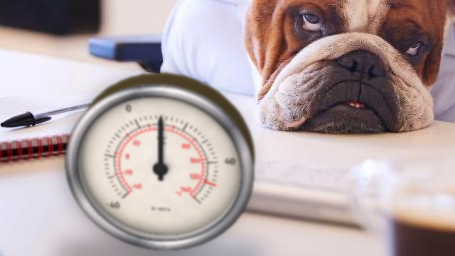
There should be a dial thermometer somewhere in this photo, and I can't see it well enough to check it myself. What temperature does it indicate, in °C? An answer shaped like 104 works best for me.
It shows 10
